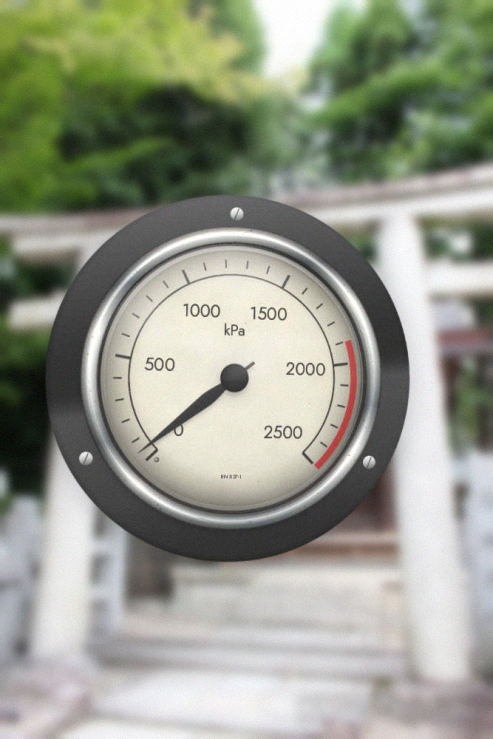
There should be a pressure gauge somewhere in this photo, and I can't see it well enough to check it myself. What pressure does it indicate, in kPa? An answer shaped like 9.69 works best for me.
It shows 50
